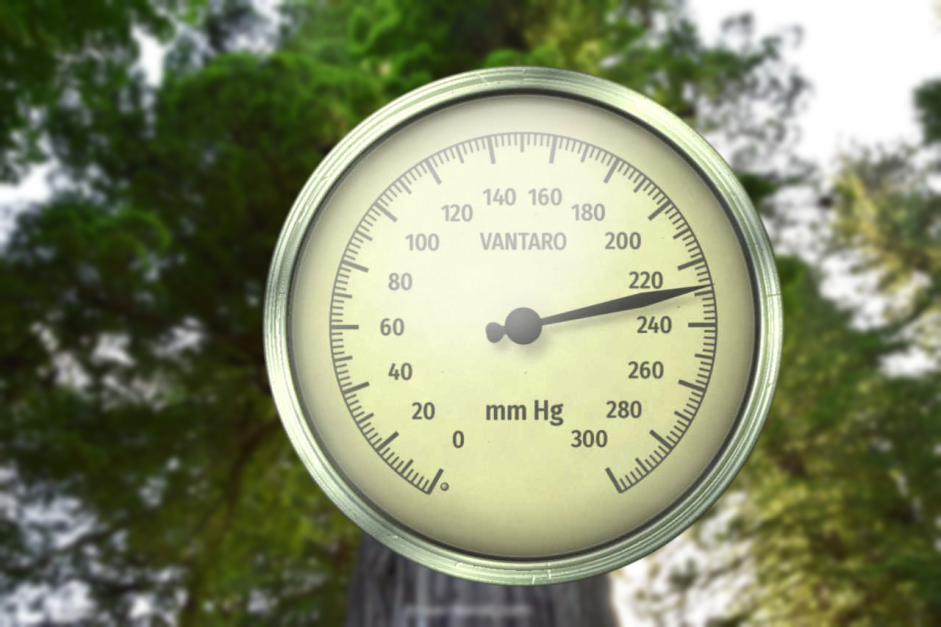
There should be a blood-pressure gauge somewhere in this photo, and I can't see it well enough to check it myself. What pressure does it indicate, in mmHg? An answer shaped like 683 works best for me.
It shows 228
